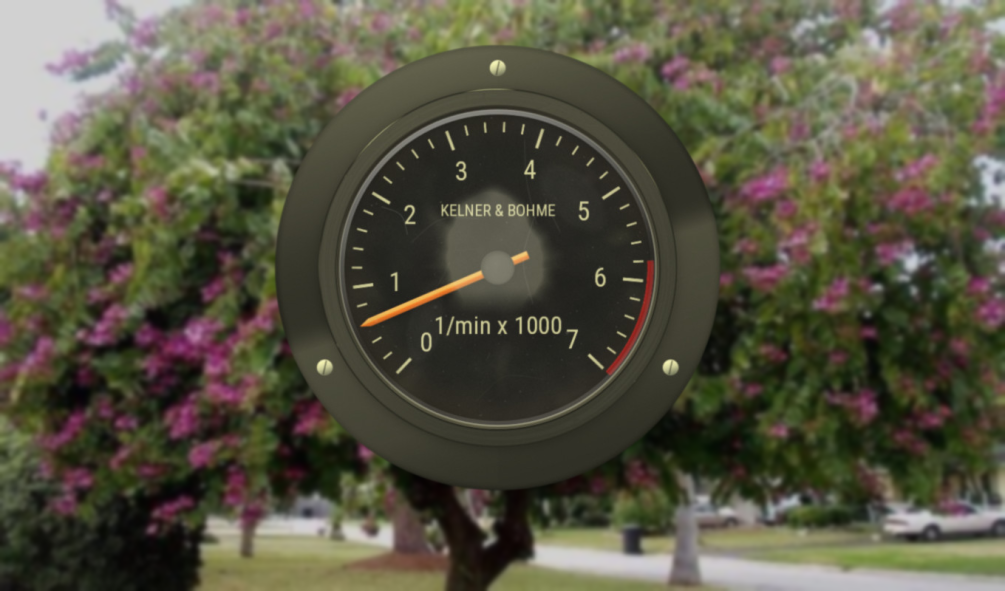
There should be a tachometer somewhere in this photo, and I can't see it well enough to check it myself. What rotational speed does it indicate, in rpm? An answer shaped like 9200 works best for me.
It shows 600
